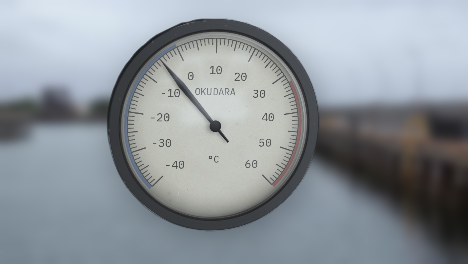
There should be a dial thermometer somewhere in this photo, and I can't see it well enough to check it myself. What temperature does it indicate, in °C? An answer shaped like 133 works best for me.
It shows -5
